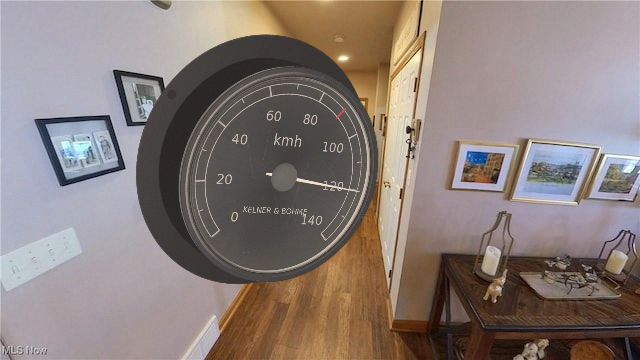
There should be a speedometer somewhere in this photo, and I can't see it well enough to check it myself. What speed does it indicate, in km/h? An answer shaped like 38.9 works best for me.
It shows 120
